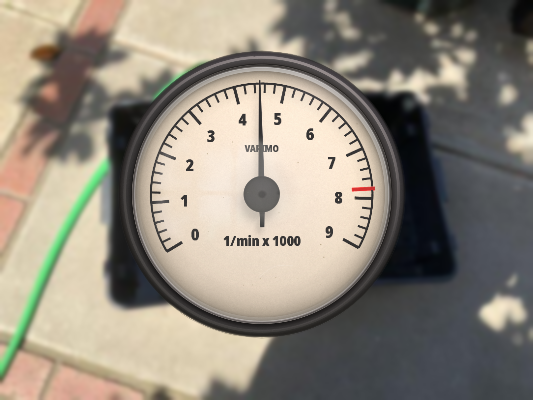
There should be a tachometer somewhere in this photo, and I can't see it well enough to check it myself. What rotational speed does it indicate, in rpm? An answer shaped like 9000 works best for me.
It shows 4500
